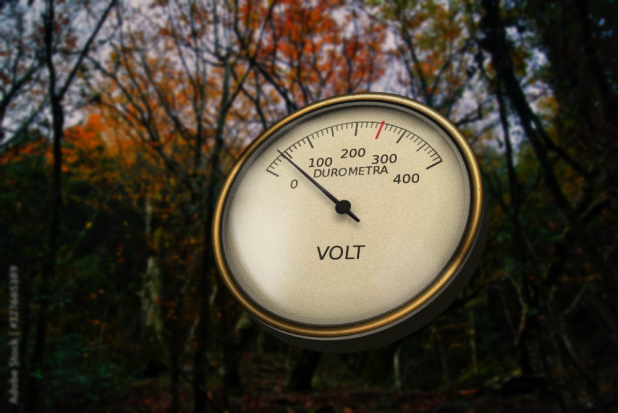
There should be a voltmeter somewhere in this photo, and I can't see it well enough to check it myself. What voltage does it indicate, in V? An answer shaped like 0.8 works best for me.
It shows 40
